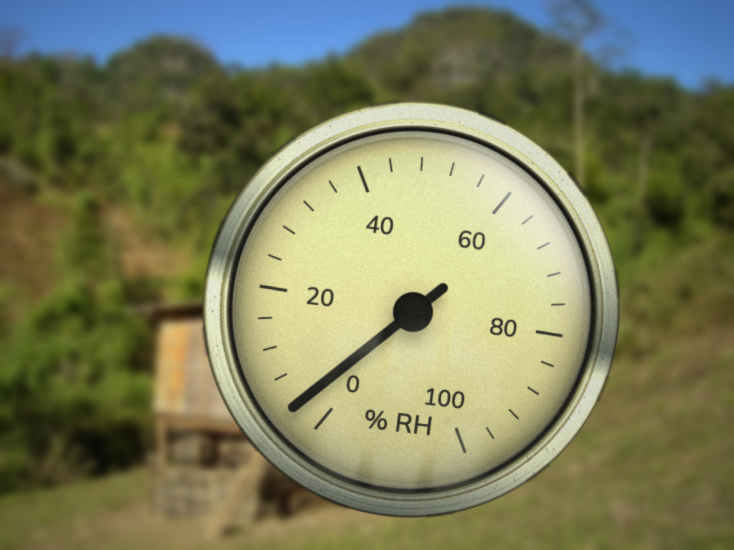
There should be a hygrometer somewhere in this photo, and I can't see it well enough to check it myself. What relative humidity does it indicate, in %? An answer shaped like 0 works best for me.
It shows 4
